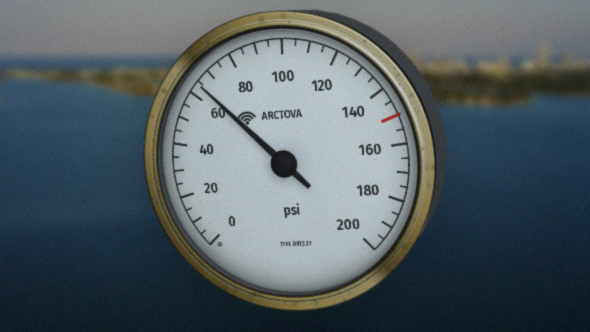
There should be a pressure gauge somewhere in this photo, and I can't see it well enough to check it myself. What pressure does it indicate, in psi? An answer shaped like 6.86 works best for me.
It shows 65
